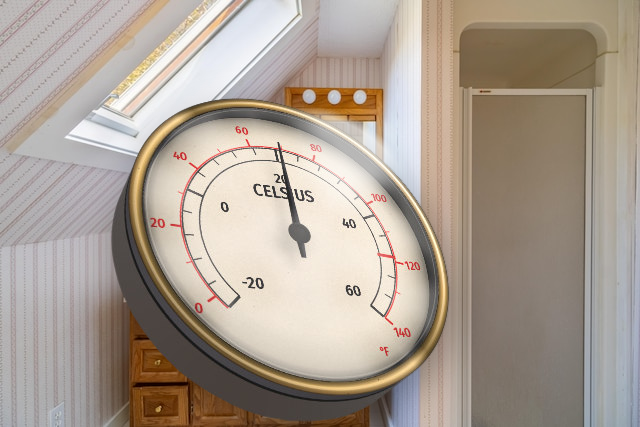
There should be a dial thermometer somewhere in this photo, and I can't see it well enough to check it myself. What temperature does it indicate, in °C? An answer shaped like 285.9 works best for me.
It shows 20
